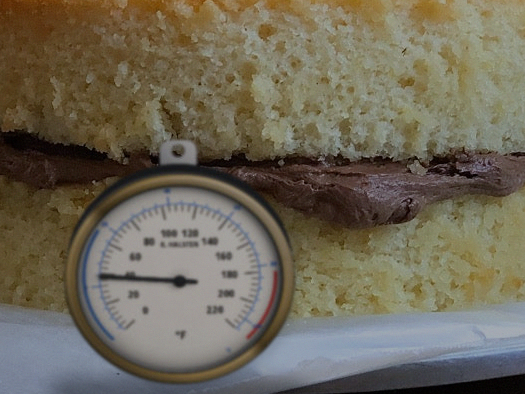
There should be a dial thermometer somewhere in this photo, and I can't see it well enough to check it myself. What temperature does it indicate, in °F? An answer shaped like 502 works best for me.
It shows 40
